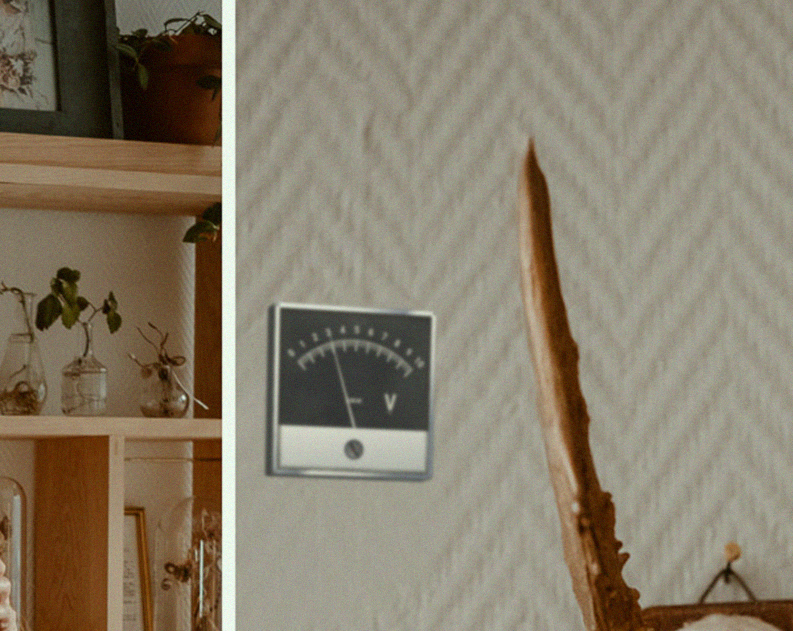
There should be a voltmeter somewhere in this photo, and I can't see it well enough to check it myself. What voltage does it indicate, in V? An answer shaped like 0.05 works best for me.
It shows 3
